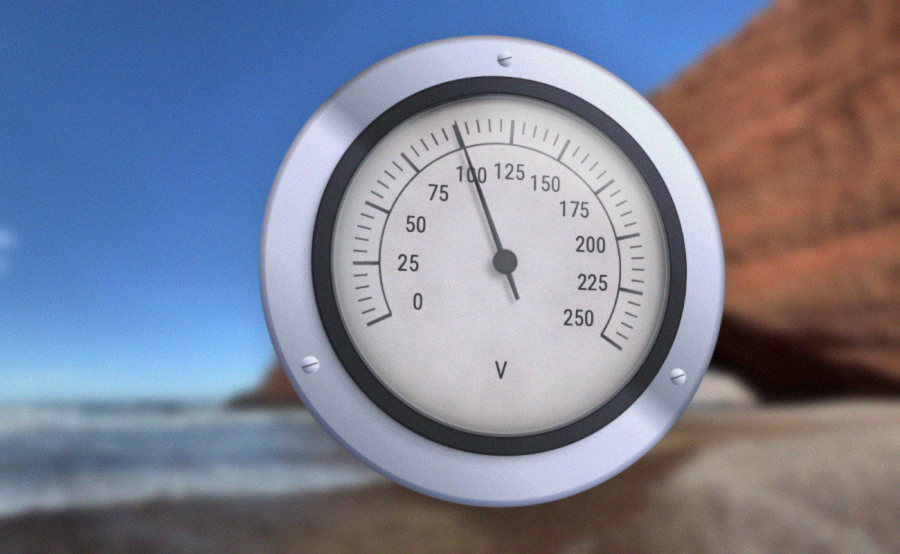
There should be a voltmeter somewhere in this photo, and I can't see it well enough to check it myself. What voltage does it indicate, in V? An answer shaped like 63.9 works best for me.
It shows 100
